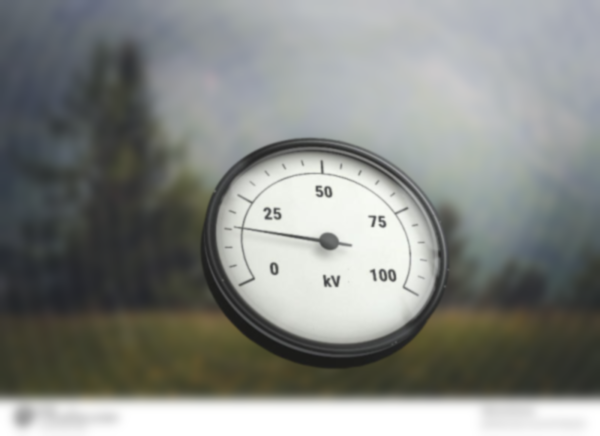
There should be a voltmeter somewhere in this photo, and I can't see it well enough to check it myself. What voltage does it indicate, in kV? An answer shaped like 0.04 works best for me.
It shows 15
